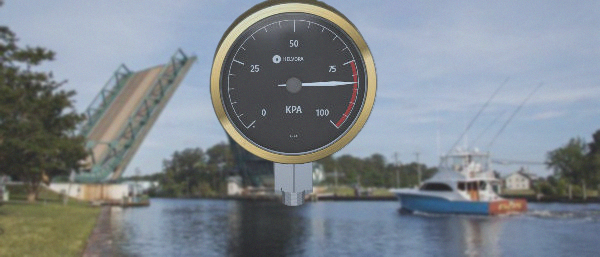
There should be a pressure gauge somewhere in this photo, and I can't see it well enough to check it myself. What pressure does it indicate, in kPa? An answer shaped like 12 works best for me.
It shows 82.5
